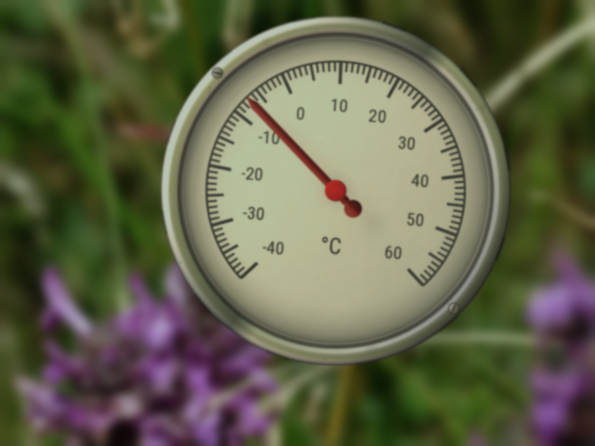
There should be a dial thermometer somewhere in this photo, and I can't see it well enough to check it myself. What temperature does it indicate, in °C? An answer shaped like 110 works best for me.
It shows -7
